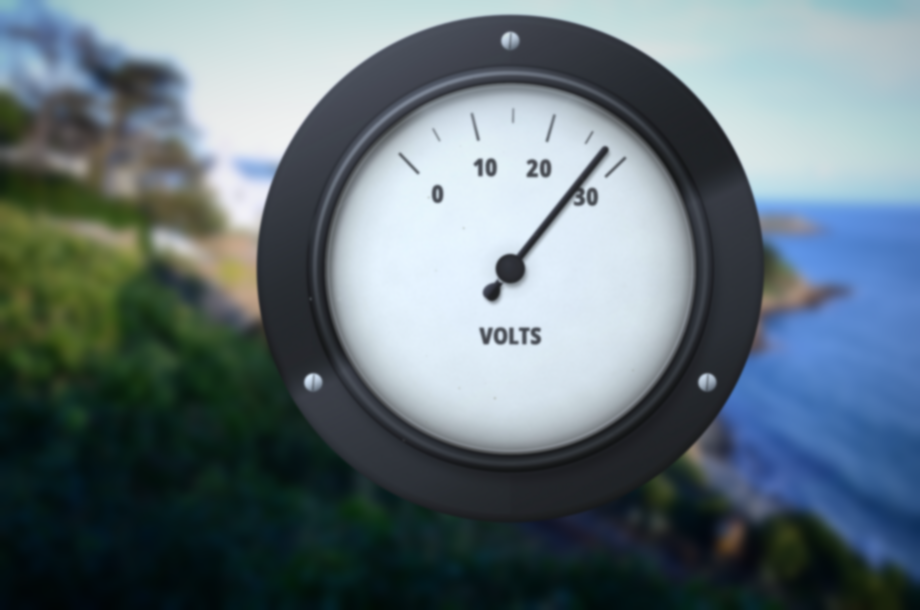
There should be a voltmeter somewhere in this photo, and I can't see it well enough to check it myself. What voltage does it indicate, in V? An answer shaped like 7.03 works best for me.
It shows 27.5
